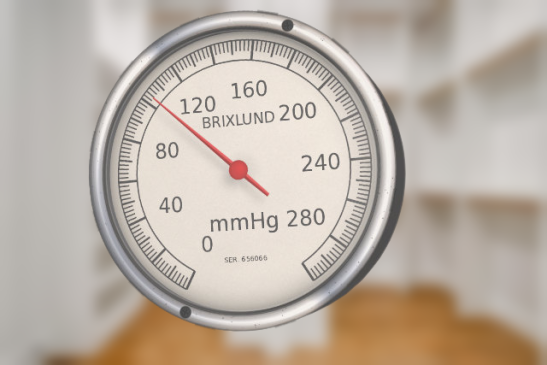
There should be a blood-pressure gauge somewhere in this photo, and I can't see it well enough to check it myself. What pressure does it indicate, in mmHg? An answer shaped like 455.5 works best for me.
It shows 104
